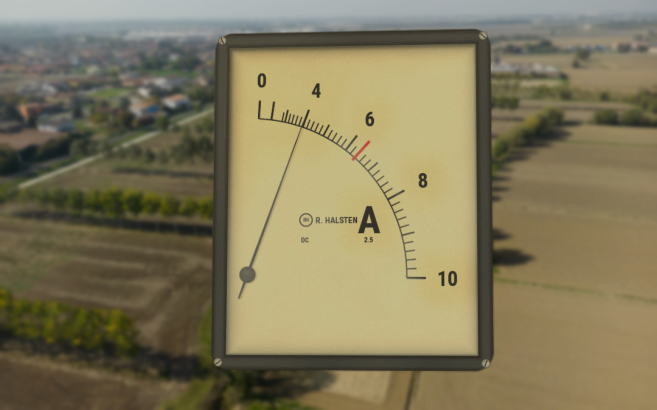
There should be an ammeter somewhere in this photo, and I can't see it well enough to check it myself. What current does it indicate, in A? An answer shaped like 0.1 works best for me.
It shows 4
